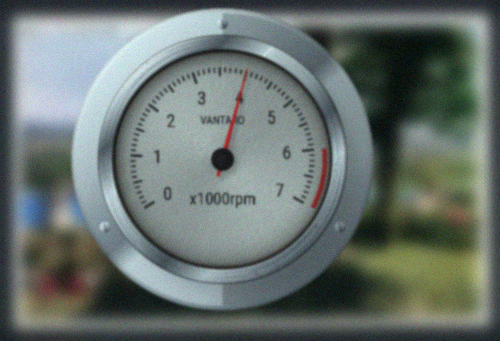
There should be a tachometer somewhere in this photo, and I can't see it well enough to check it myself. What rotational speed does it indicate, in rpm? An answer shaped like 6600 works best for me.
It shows 4000
